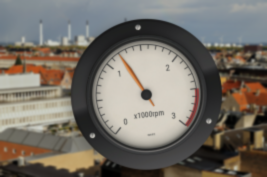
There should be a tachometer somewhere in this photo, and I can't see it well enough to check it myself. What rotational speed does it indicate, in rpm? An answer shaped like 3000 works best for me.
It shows 1200
